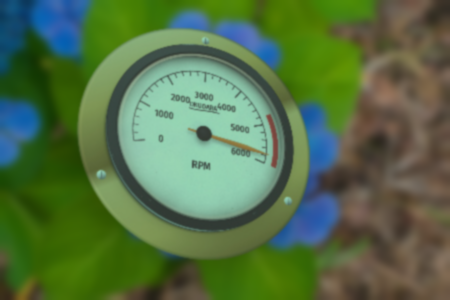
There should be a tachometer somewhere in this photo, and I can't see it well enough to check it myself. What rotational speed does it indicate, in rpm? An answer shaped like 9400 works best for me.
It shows 5800
